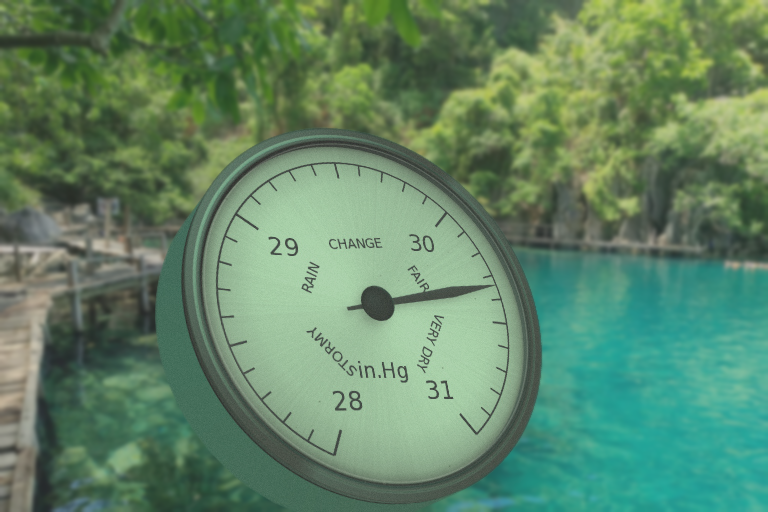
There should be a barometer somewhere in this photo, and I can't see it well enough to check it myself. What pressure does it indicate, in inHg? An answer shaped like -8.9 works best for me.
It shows 30.35
